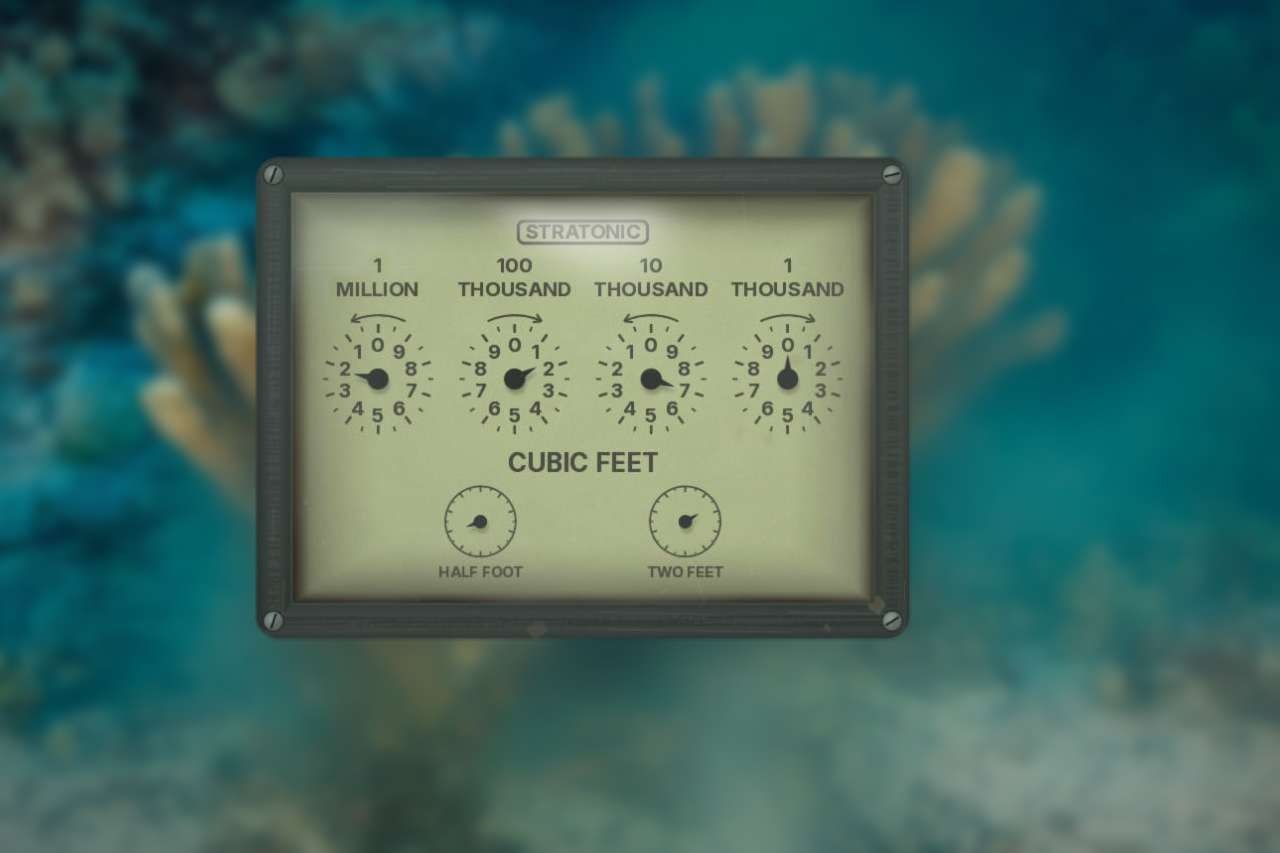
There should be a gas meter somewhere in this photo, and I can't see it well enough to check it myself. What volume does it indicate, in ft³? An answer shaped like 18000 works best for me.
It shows 217000
